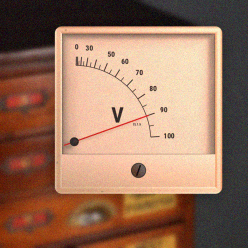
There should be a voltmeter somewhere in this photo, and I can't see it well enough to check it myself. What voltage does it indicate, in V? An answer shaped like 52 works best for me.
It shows 90
